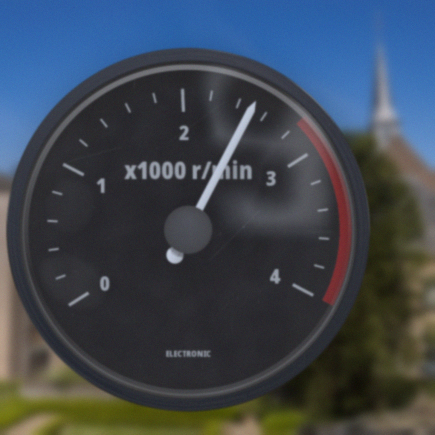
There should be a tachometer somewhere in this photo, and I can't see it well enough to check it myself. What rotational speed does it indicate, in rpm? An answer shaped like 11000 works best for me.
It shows 2500
